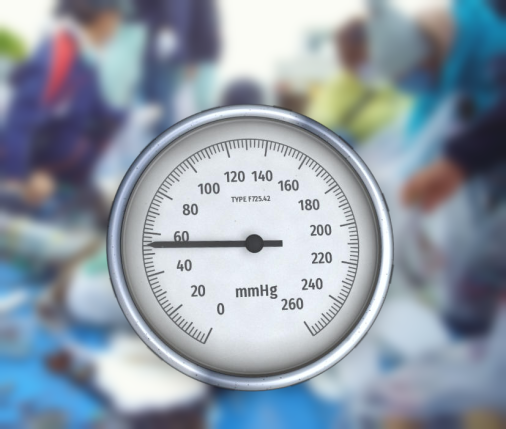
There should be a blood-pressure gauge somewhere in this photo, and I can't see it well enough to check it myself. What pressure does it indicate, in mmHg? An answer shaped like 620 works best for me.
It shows 54
